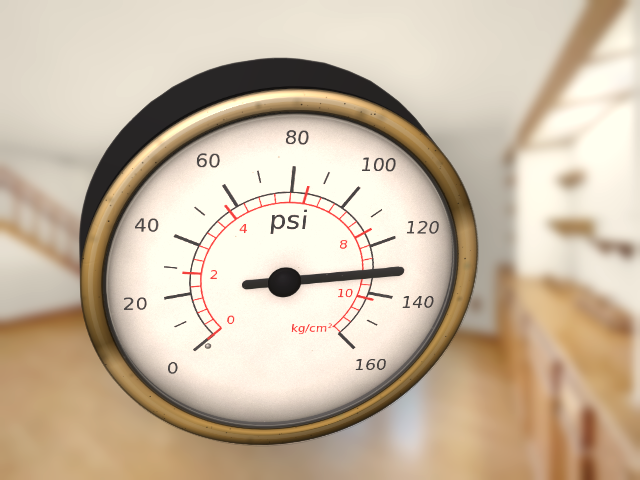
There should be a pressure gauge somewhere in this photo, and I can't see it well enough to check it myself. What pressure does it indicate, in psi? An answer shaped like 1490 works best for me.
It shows 130
